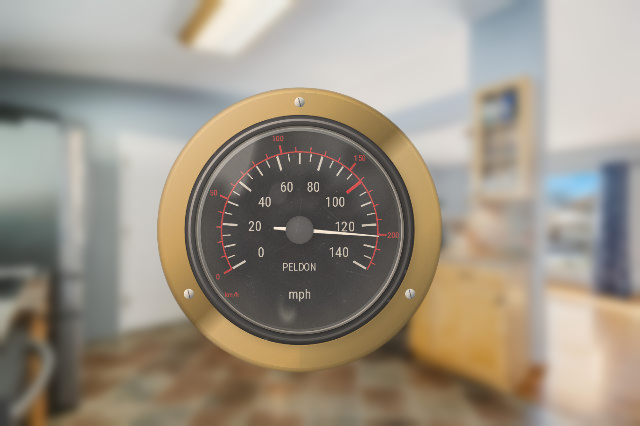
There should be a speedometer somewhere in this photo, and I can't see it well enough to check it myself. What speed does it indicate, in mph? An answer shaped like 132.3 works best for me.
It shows 125
